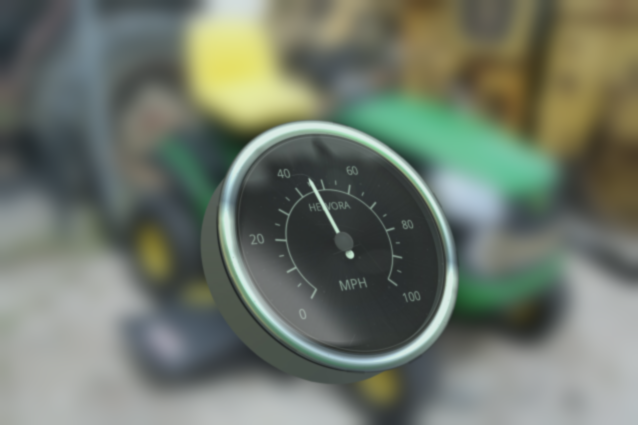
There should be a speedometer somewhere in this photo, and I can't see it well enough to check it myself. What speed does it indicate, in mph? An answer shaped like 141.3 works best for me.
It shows 45
